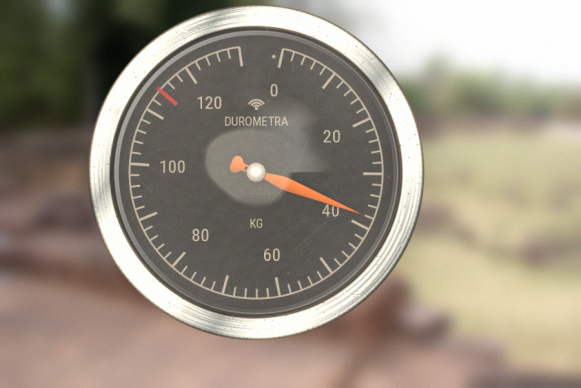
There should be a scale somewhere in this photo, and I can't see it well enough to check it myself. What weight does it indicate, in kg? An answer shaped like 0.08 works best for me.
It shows 38
